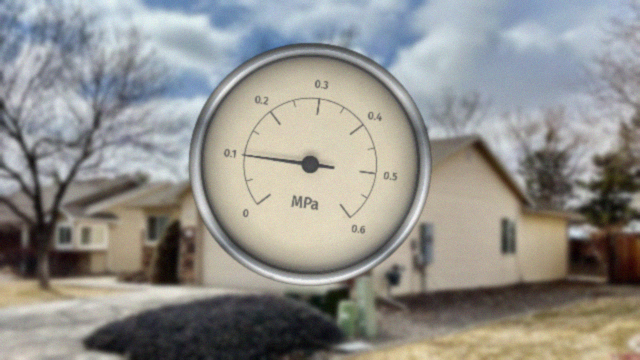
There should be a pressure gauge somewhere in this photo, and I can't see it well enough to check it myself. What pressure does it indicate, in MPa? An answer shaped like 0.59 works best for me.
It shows 0.1
